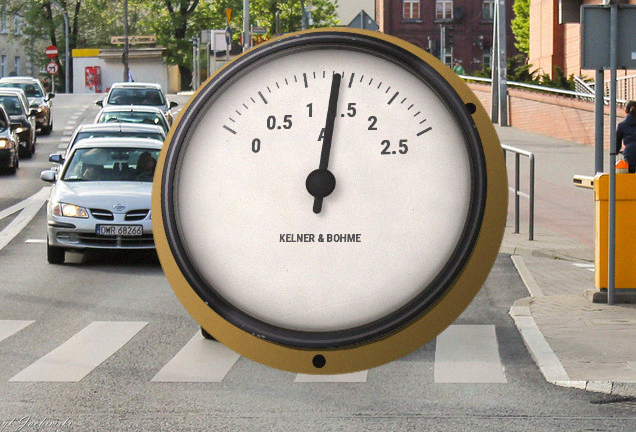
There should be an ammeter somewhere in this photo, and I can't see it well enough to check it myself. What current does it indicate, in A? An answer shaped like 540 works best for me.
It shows 1.35
